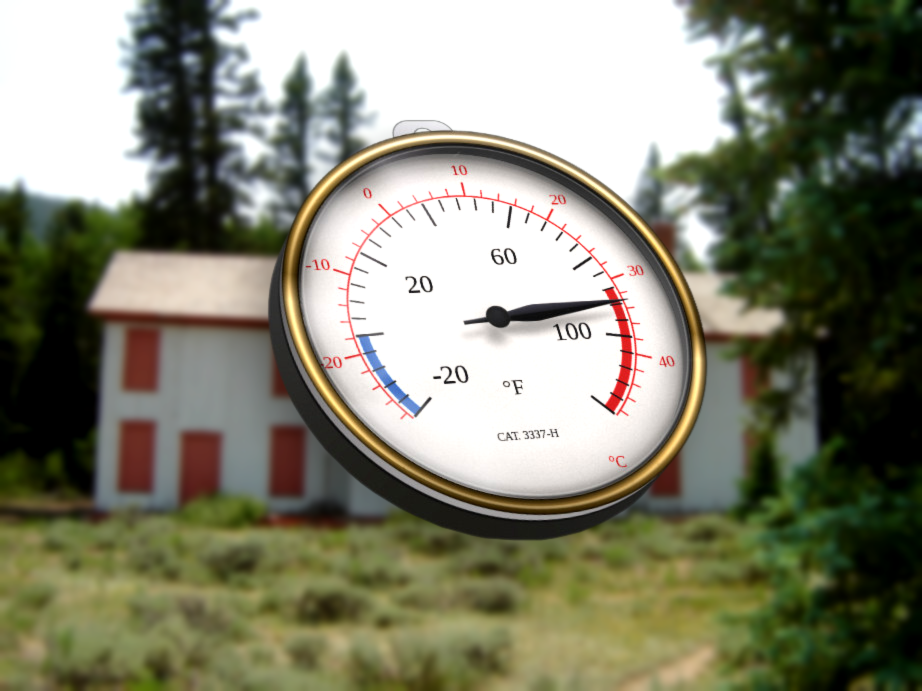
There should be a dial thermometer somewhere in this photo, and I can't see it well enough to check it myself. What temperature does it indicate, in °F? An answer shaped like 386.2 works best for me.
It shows 92
